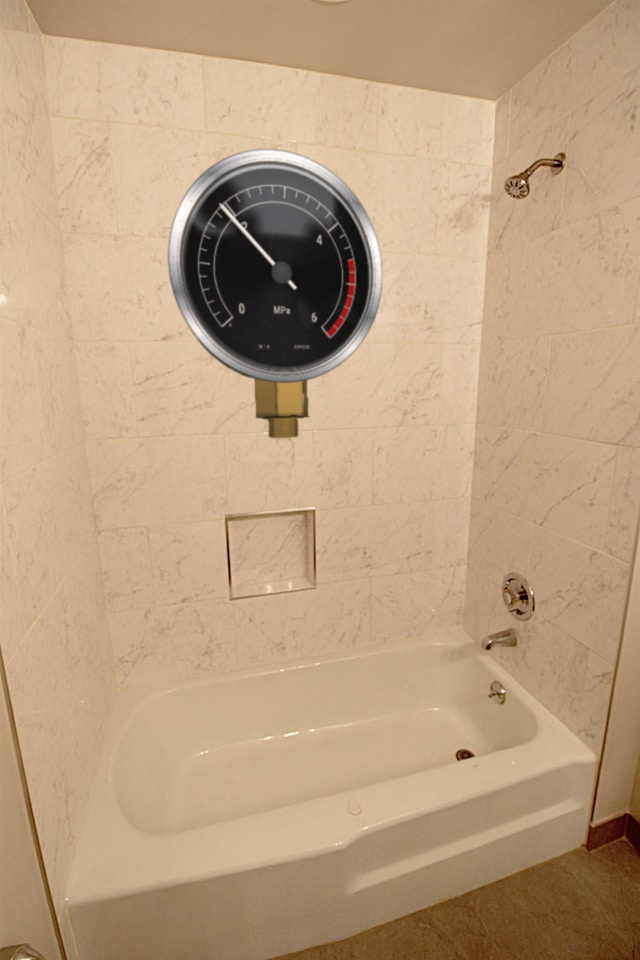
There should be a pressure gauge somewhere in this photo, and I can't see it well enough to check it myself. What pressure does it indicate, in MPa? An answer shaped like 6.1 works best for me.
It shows 1.9
